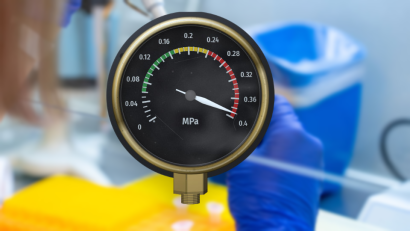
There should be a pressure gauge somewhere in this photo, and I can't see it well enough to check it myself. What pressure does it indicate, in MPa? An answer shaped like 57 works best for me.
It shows 0.39
